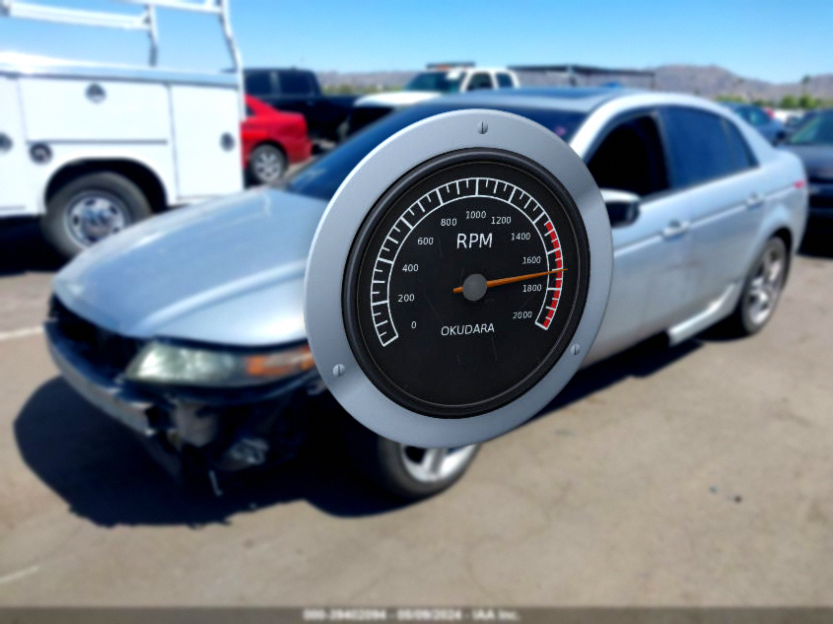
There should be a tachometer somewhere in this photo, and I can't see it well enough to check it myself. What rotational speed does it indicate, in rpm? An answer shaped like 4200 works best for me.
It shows 1700
